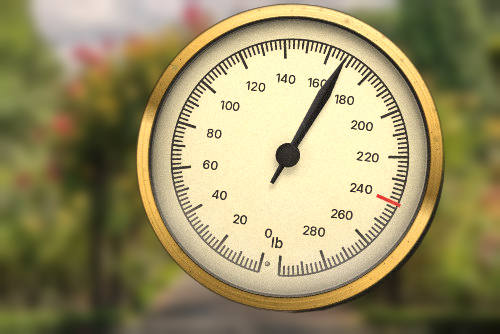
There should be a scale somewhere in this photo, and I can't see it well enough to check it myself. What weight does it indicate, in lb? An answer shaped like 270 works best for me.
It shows 168
